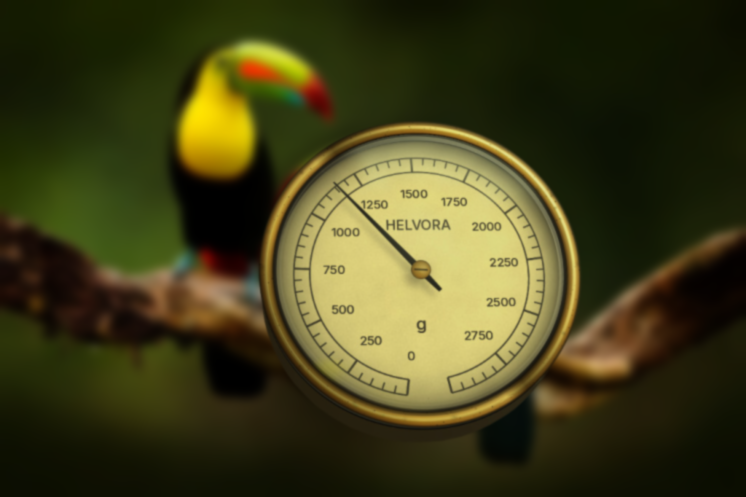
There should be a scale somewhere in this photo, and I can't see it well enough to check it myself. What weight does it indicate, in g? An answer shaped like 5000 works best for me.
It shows 1150
